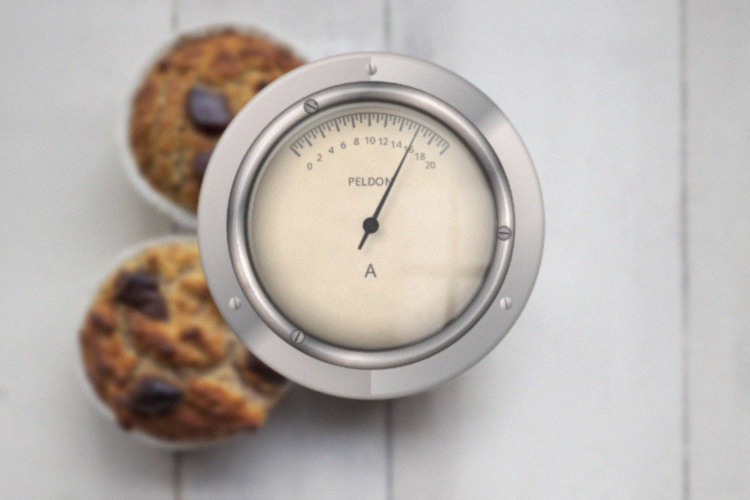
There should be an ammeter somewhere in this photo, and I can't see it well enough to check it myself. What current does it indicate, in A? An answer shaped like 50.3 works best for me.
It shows 16
